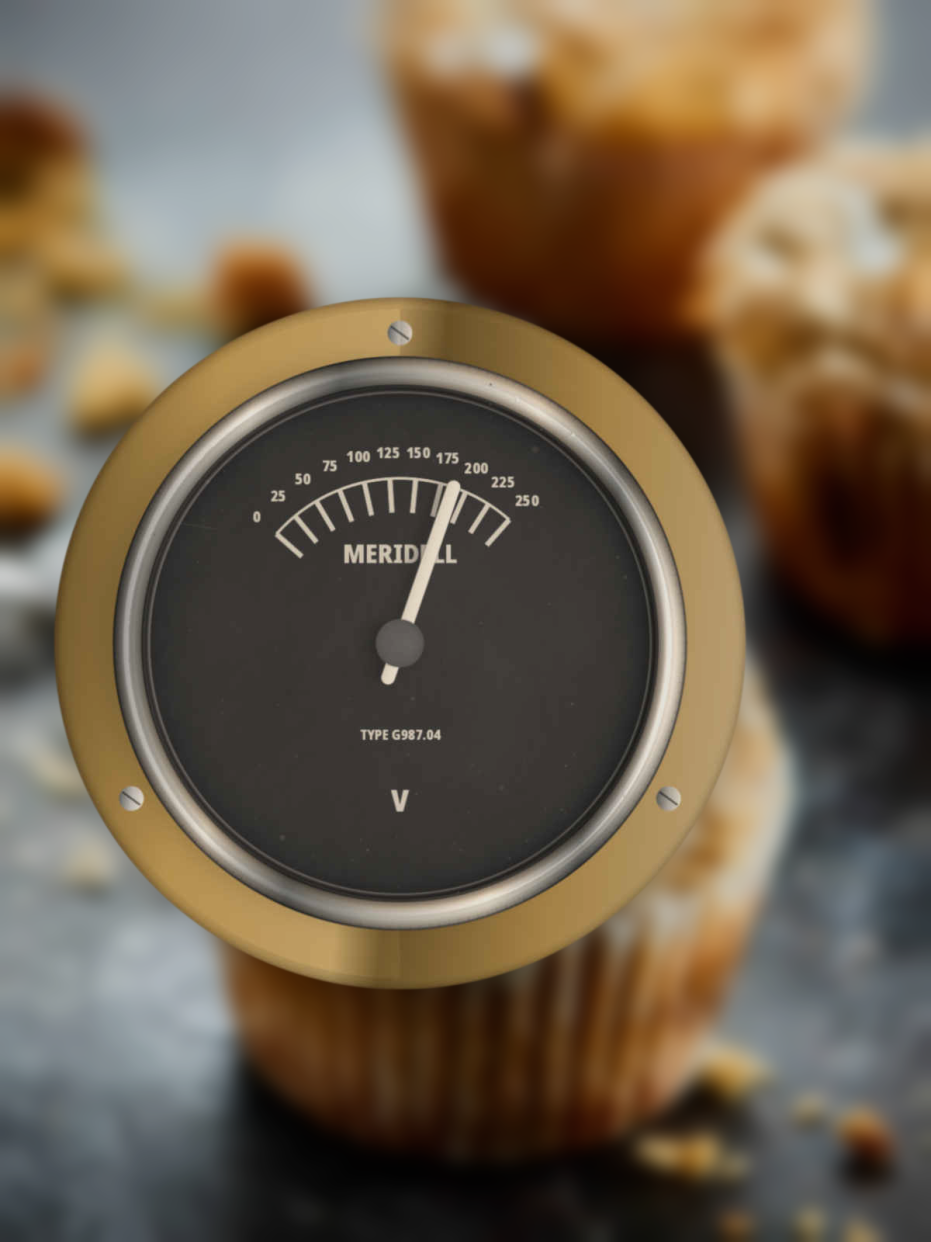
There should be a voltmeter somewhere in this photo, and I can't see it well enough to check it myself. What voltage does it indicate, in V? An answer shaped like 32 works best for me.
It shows 187.5
